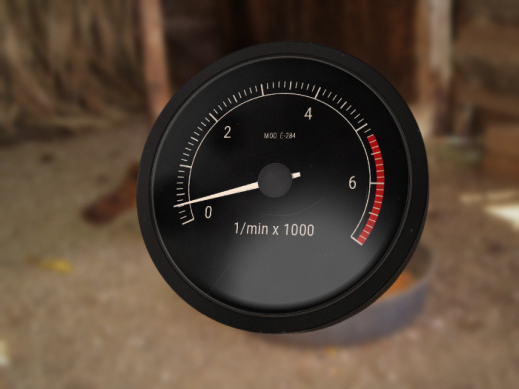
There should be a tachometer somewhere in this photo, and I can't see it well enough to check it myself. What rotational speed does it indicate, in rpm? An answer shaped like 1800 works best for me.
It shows 300
